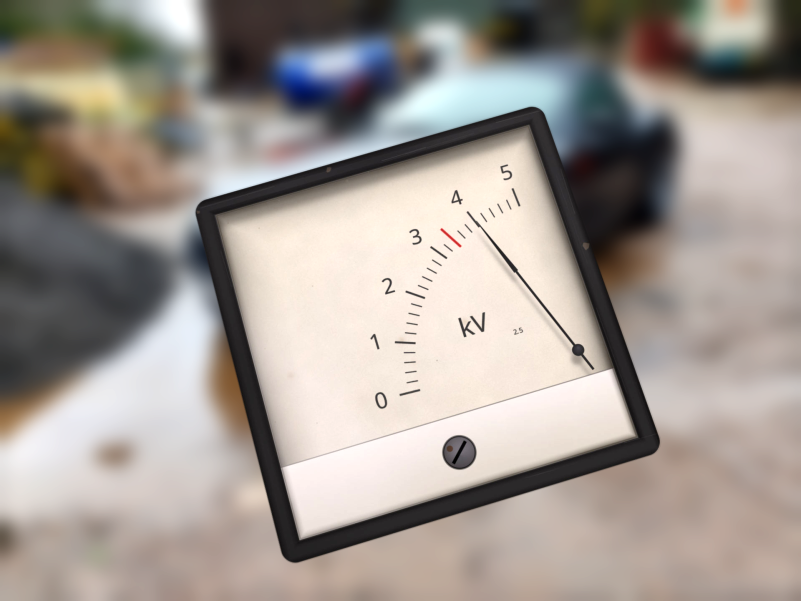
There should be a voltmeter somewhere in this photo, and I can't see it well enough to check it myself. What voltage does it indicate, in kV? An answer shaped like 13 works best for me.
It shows 4
